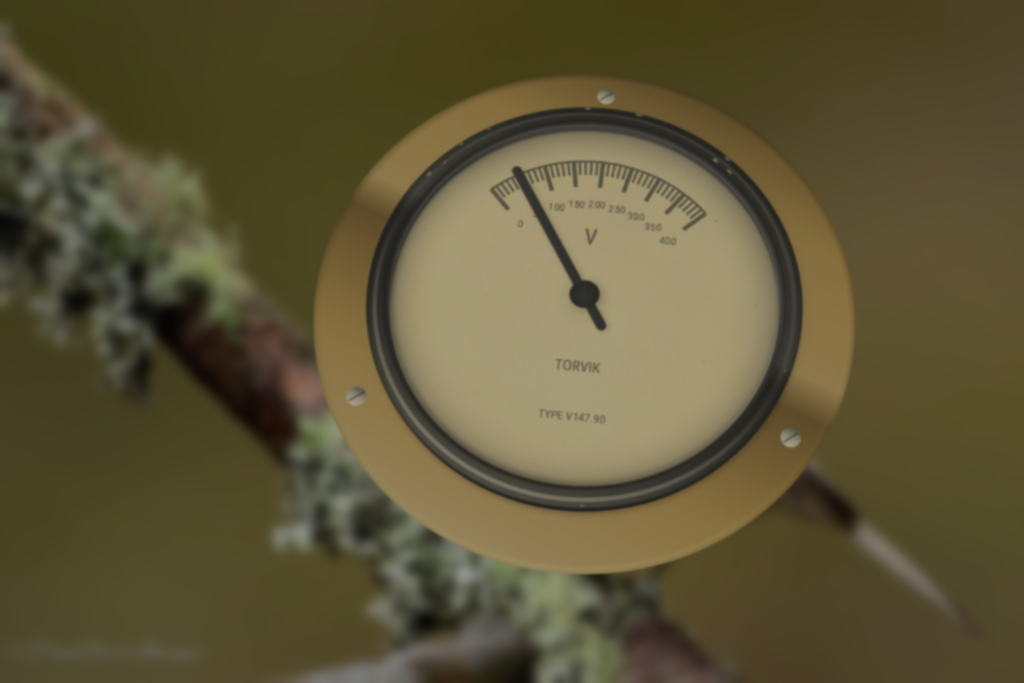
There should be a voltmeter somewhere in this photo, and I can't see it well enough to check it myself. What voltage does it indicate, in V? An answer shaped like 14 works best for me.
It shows 50
